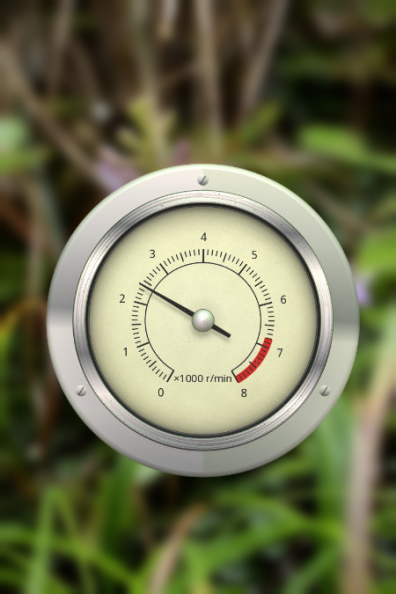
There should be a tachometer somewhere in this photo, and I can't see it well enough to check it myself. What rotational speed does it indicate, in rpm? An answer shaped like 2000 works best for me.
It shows 2400
